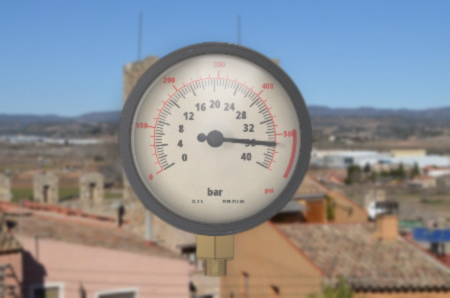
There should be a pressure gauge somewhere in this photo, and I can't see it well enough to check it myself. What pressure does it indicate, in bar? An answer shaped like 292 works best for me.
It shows 36
